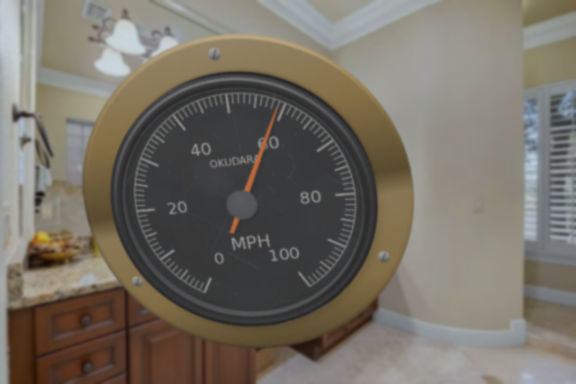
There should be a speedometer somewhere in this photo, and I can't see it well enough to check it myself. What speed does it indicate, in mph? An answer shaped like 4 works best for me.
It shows 59
